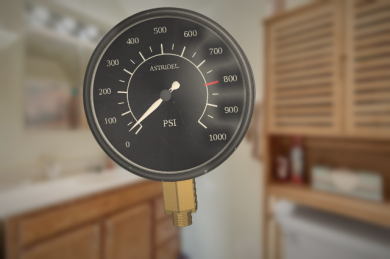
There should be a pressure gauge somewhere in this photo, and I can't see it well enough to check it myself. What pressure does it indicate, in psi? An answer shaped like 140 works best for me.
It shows 25
